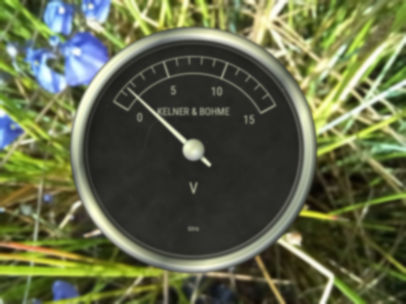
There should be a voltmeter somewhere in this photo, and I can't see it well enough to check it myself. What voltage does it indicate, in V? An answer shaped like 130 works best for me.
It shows 1.5
